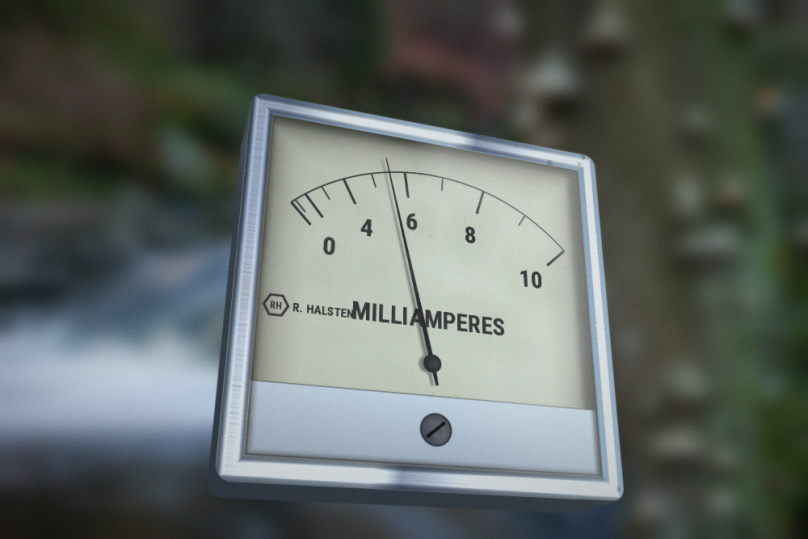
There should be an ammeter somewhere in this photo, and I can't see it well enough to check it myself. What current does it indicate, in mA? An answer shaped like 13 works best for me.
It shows 5.5
